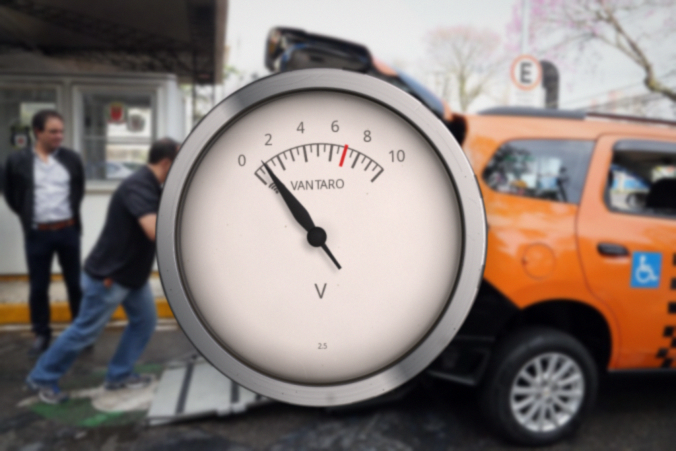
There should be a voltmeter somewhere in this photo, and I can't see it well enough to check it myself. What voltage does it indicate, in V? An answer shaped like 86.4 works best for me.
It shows 1
